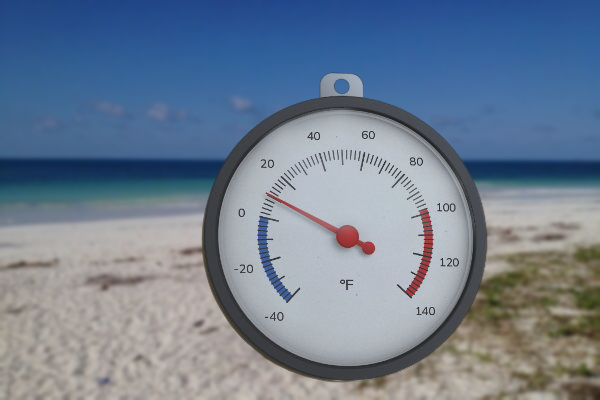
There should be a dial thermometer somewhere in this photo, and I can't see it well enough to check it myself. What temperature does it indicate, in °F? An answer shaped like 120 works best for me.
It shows 10
